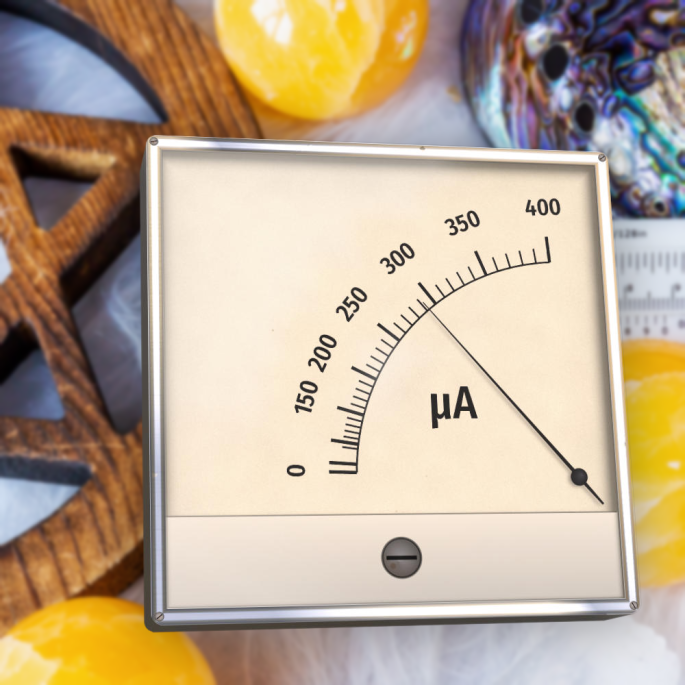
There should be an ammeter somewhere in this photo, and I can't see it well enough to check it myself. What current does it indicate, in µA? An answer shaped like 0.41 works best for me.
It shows 290
